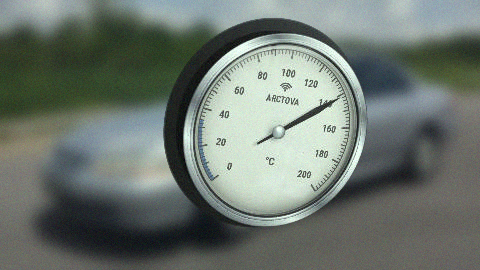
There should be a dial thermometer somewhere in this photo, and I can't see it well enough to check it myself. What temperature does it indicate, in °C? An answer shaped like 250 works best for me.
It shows 140
